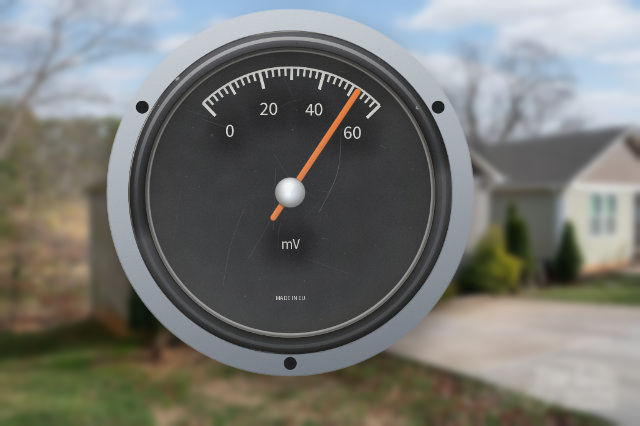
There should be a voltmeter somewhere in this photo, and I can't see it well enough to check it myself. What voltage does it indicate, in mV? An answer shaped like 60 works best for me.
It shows 52
